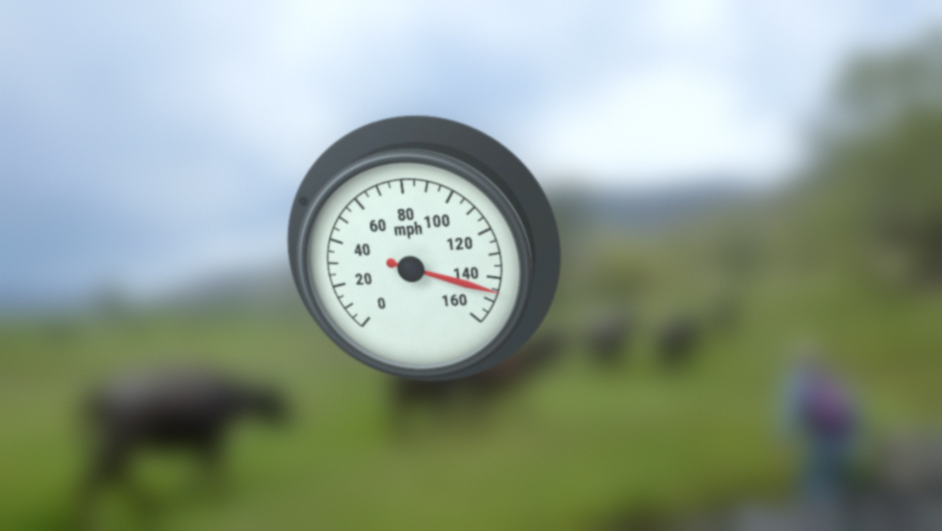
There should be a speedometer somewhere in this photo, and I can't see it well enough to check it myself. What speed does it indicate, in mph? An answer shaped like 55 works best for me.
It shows 145
